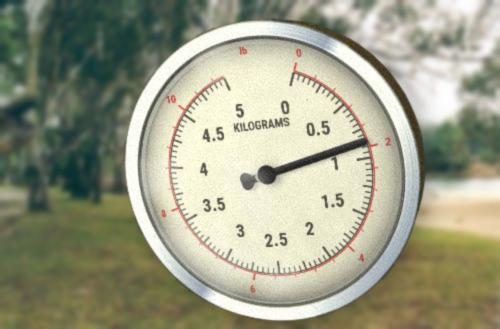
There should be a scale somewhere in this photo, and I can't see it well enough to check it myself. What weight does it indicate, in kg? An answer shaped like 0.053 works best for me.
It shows 0.85
